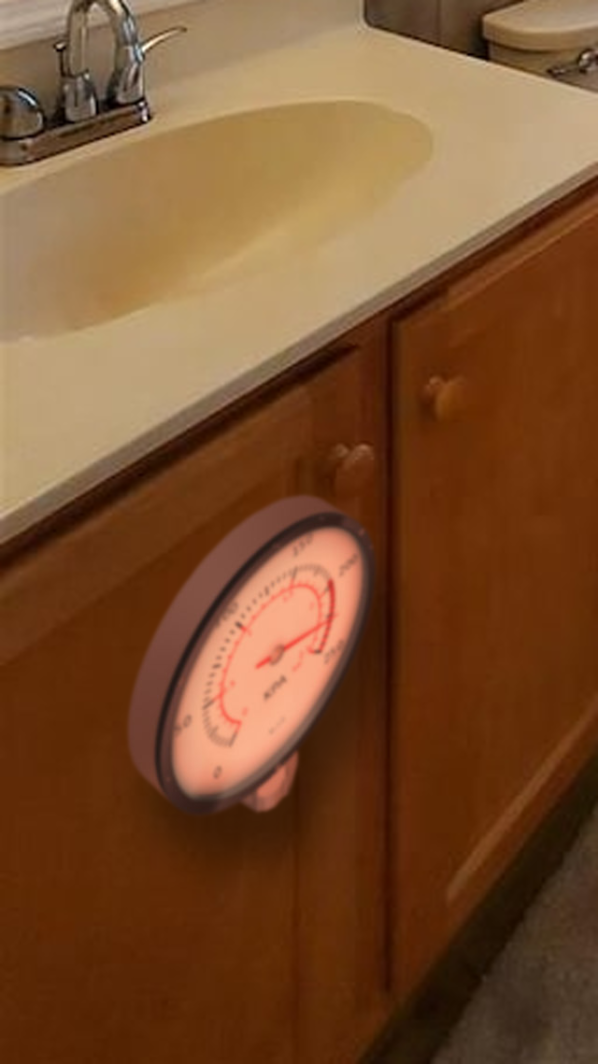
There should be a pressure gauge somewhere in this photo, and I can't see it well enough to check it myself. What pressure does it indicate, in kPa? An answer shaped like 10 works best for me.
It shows 225
